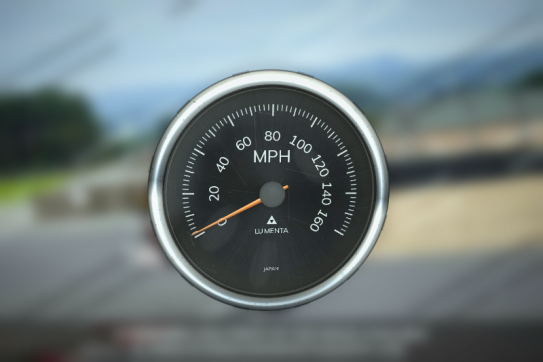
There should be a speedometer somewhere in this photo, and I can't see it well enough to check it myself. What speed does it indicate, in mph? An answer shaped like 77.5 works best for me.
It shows 2
